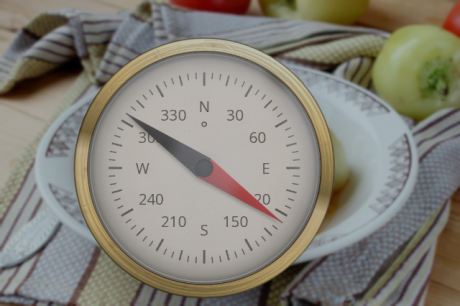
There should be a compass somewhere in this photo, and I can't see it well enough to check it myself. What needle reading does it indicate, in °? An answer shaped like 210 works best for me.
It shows 125
